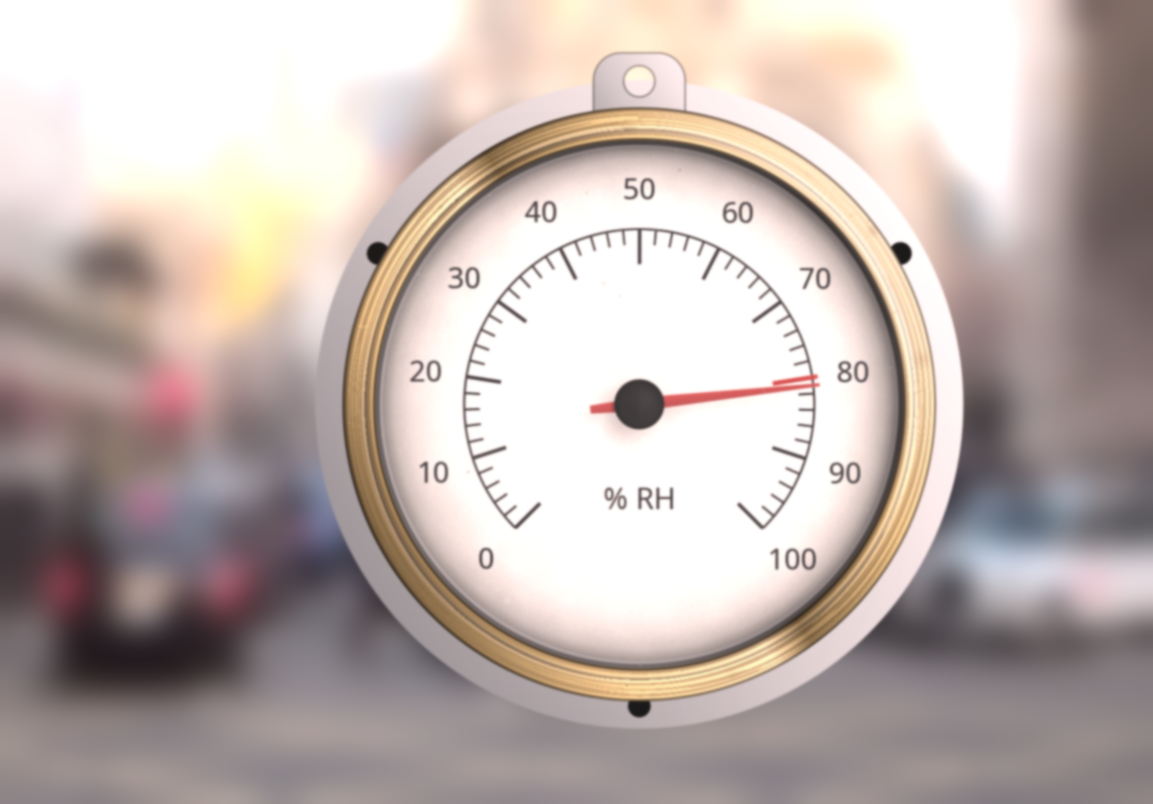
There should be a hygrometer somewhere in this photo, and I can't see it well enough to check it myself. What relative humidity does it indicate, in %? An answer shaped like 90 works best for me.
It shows 81
